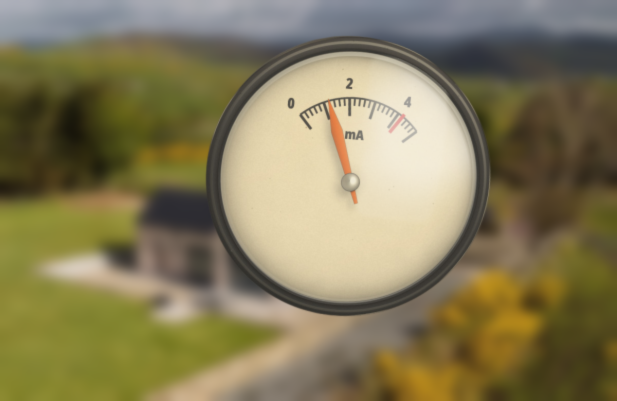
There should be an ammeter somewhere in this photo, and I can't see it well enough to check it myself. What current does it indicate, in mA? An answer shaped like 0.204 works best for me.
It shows 1.2
